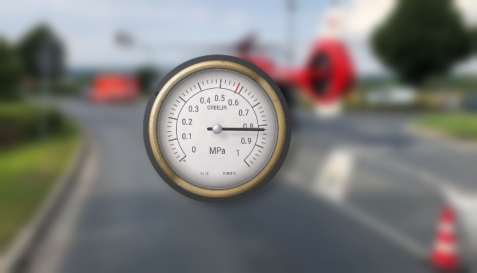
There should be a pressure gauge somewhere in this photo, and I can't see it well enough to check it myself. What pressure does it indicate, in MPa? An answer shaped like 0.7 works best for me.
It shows 0.82
